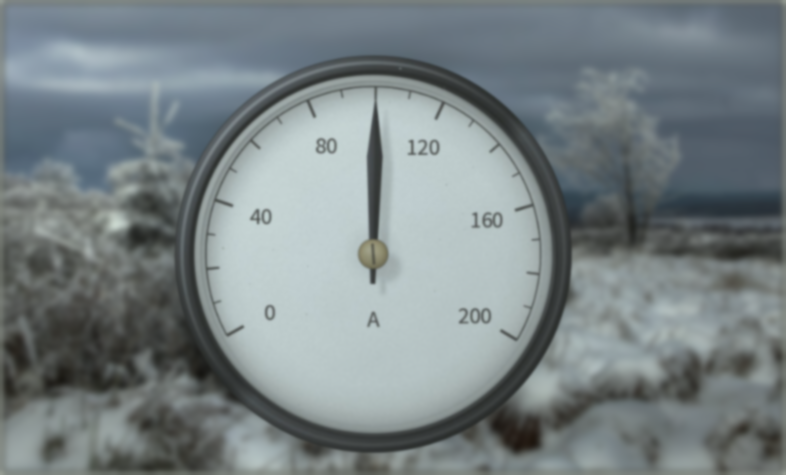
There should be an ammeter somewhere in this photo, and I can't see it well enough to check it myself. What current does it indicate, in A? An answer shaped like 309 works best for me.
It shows 100
